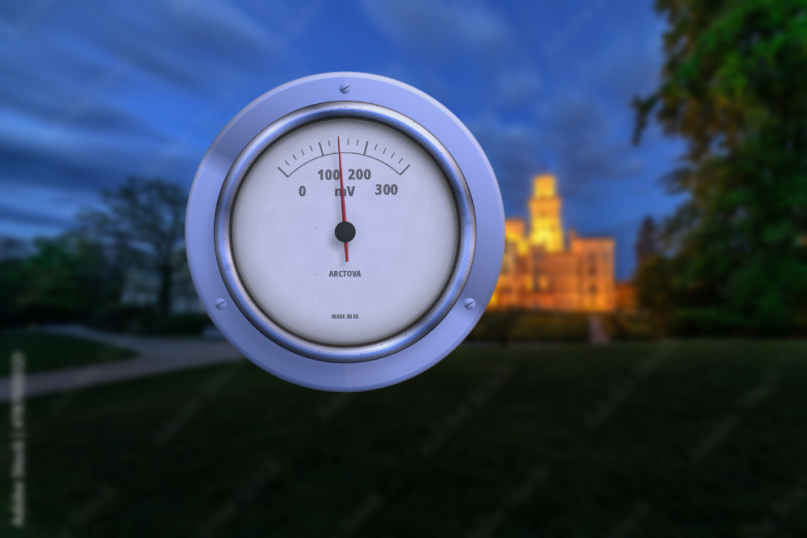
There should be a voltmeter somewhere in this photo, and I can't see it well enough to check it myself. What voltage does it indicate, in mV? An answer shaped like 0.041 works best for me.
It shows 140
